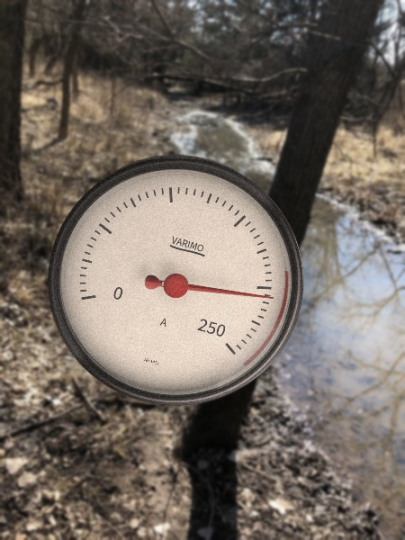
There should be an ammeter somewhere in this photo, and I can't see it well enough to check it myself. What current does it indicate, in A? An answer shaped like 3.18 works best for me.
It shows 205
